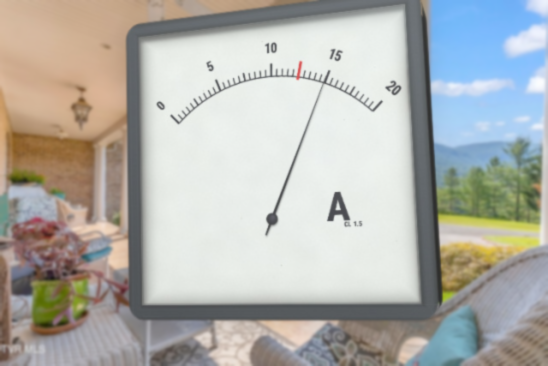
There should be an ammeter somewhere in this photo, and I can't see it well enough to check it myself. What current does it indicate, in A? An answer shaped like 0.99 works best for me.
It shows 15
